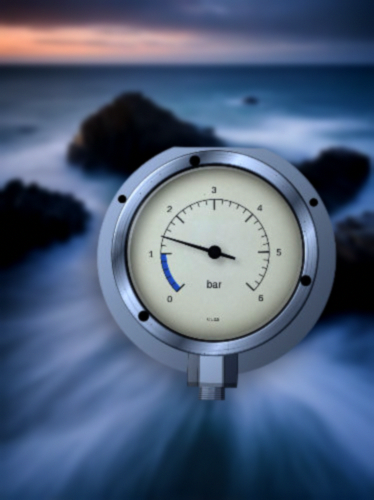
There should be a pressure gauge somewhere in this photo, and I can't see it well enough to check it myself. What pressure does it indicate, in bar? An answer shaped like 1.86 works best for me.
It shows 1.4
